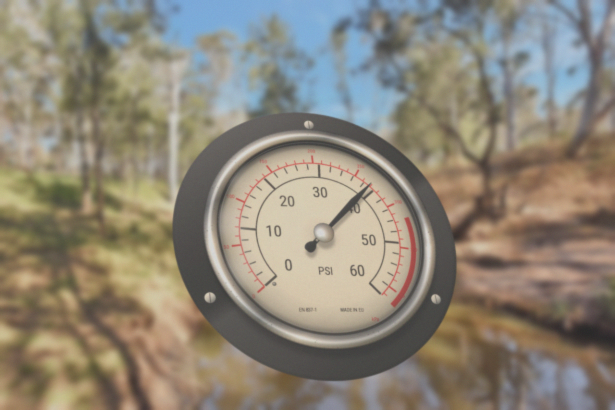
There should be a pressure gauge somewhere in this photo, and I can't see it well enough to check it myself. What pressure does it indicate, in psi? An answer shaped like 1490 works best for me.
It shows 39
